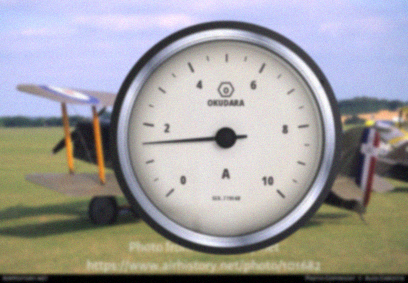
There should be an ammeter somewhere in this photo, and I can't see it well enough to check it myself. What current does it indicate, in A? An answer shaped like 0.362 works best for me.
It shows 1.5
